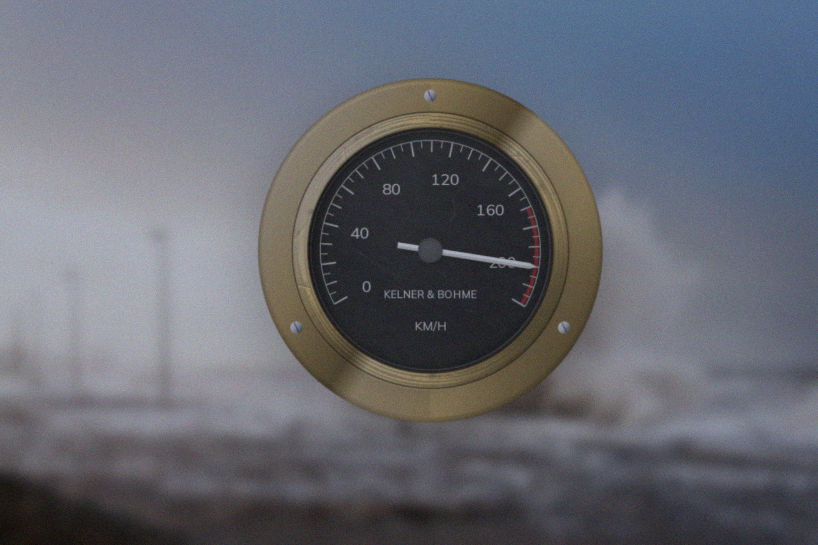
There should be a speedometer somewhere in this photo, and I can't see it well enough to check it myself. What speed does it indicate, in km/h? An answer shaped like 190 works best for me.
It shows 200
